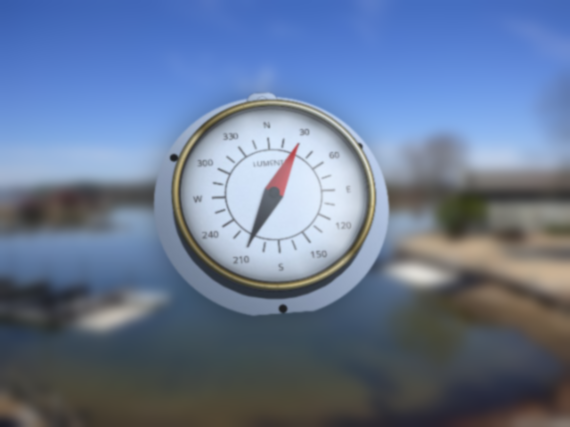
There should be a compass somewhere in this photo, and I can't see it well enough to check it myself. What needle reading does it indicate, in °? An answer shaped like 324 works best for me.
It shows 30
